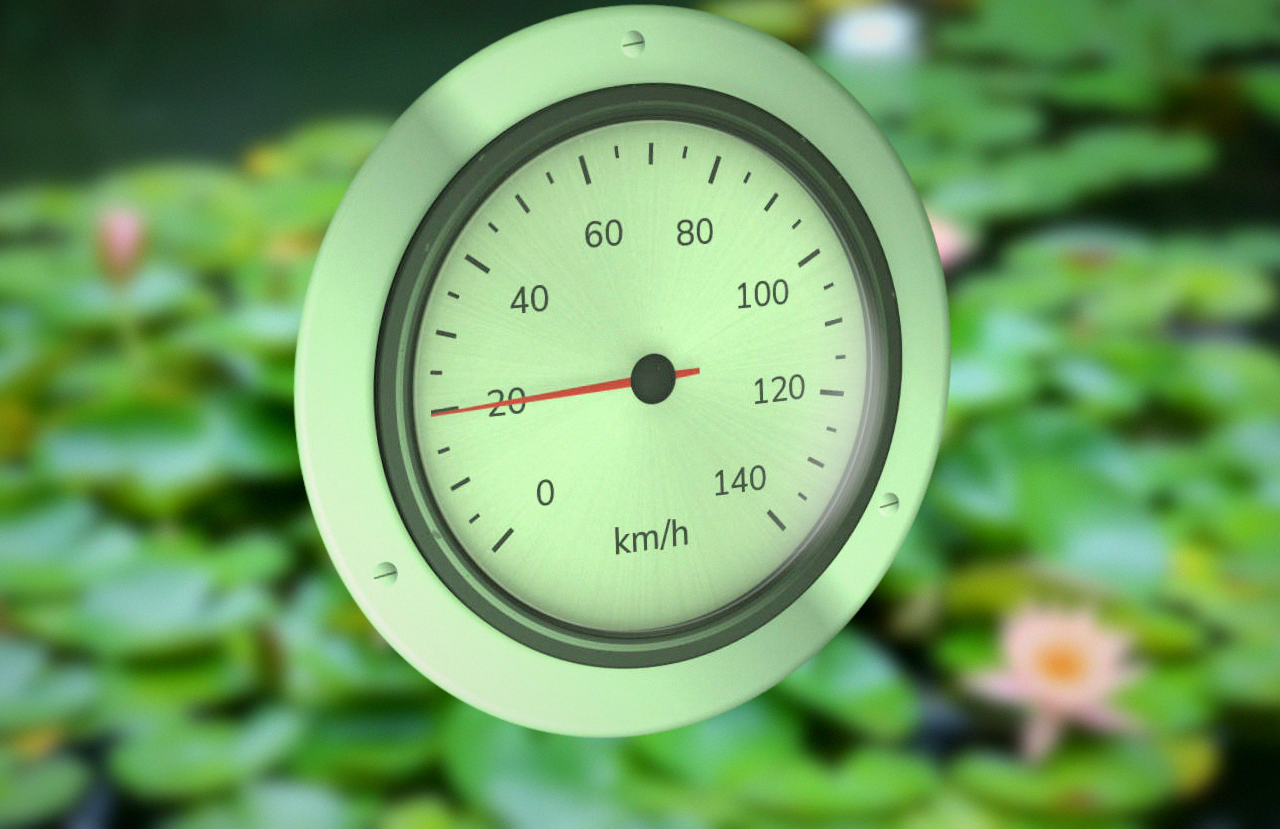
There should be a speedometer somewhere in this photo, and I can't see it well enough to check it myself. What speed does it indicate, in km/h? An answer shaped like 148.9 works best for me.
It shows 20
